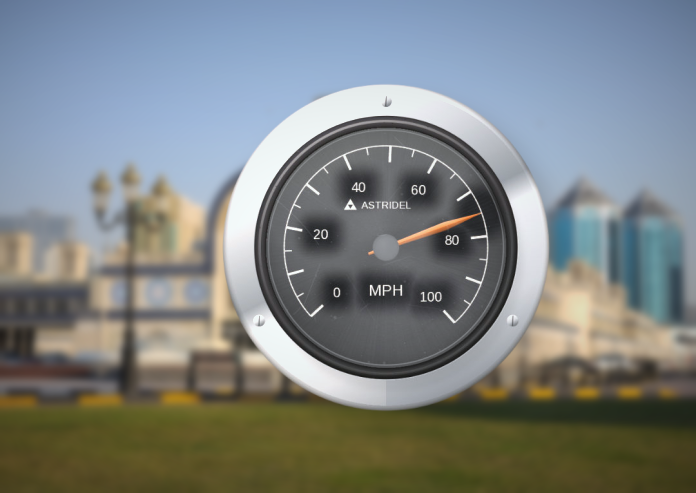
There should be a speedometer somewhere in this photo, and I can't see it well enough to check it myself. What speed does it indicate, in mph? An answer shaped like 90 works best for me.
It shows 75
